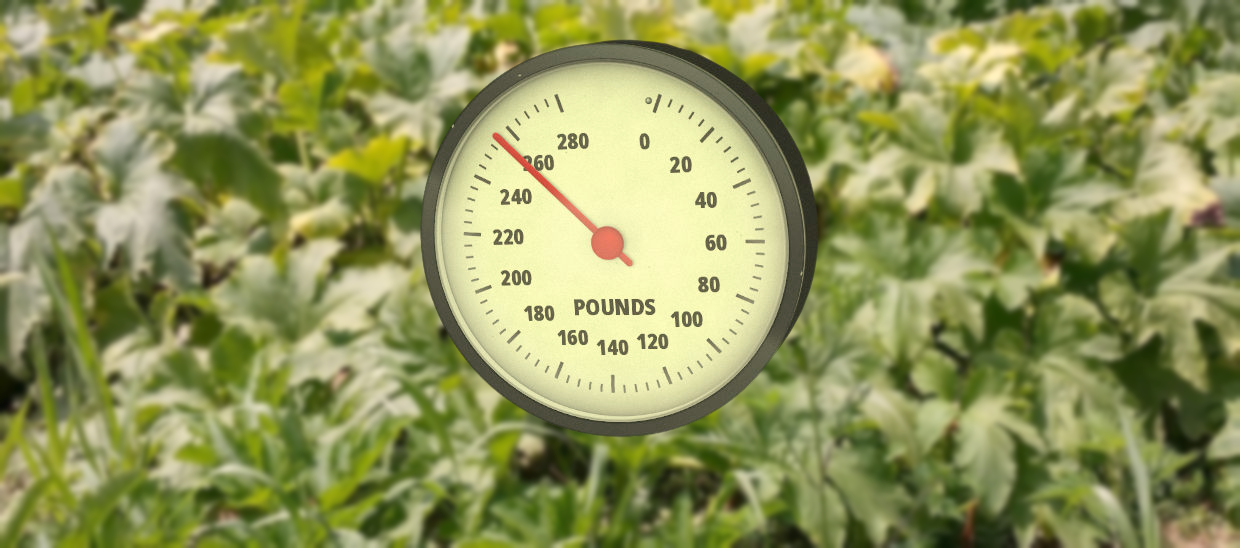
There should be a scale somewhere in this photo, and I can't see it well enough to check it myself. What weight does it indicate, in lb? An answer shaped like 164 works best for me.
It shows 256
